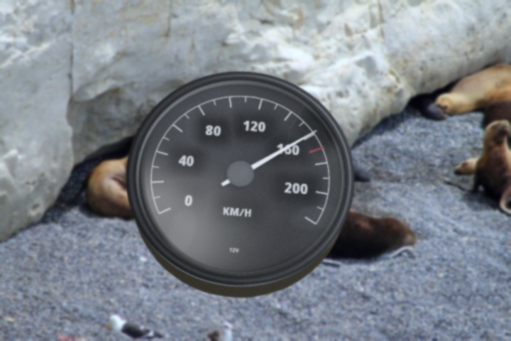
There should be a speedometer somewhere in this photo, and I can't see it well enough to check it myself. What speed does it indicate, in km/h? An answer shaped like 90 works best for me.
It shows 160
